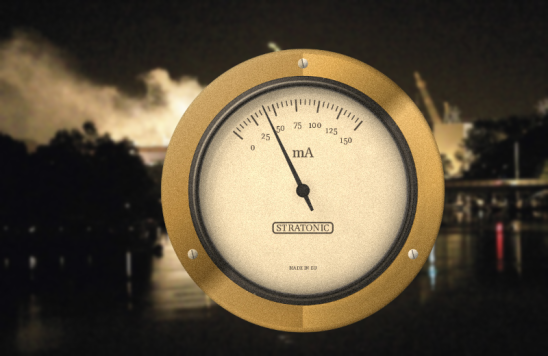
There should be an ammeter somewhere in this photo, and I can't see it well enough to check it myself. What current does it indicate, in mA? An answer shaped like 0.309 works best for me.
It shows 40
